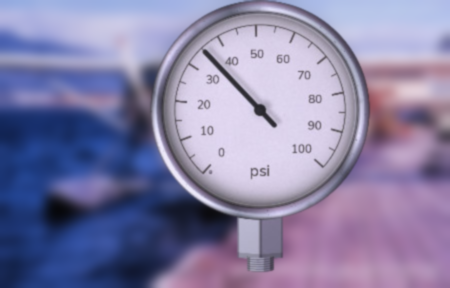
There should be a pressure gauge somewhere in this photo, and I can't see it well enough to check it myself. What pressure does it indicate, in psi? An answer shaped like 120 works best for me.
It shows 35
